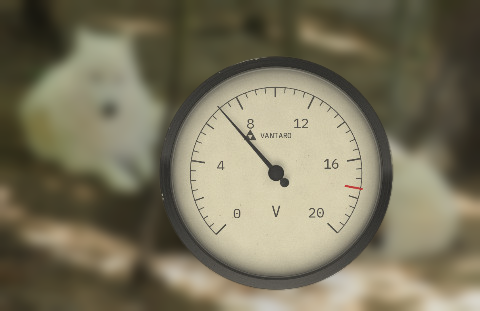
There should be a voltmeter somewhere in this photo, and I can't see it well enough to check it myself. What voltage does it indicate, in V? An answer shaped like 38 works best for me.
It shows 7
